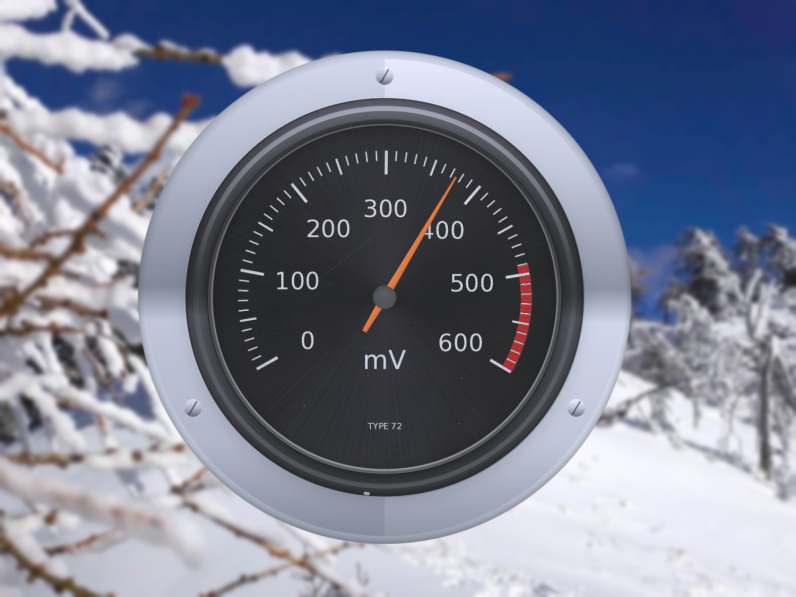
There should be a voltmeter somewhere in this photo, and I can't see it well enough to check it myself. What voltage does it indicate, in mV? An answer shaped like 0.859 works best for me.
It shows 375
